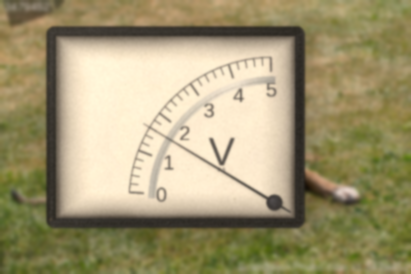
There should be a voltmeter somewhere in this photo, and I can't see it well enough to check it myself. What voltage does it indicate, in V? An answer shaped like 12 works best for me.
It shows 1.6
